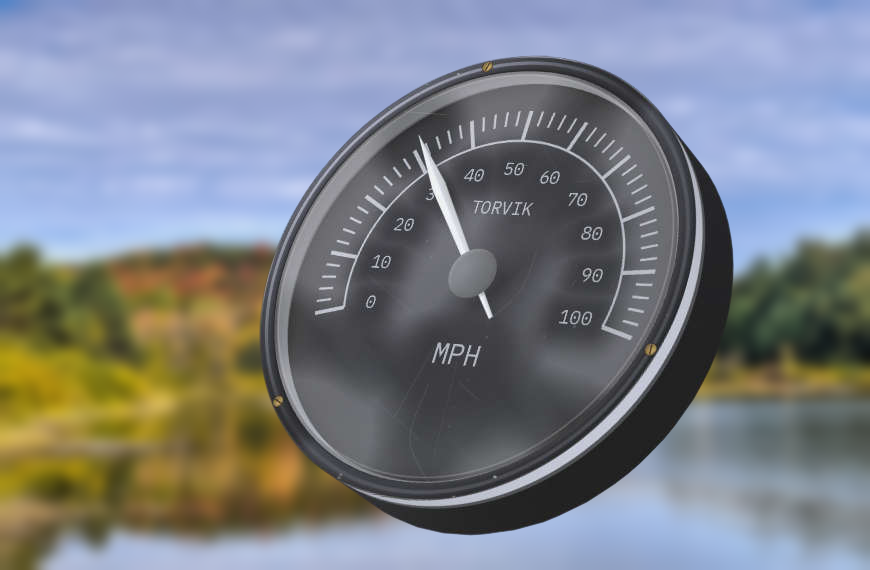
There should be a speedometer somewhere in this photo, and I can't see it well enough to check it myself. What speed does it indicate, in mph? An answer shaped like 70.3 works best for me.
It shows 32
